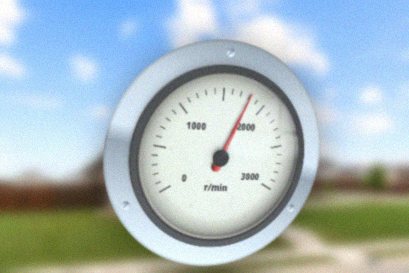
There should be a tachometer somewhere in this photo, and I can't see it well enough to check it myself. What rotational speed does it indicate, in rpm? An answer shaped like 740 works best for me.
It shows 1800
